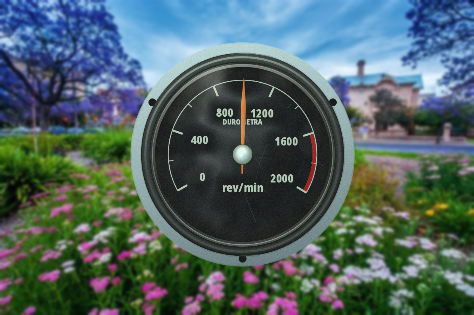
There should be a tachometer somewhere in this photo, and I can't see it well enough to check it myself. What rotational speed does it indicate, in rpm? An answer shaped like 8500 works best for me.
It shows 1000
